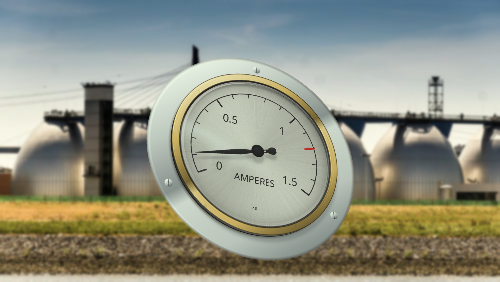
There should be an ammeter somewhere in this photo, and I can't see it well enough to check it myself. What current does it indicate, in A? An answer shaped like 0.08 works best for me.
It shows 0.1
